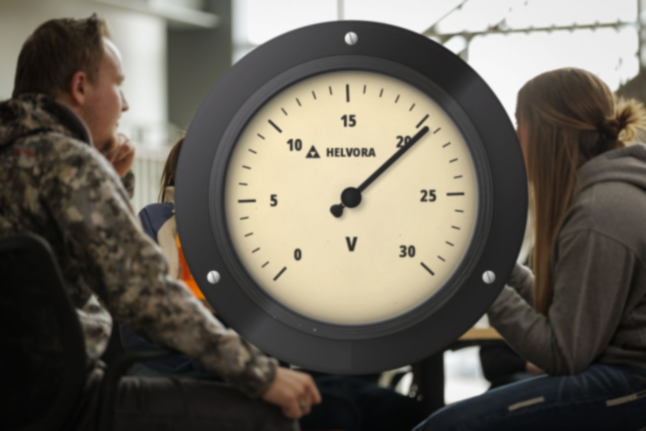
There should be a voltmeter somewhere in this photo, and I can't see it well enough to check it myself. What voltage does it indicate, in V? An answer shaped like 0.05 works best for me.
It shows 20.5
